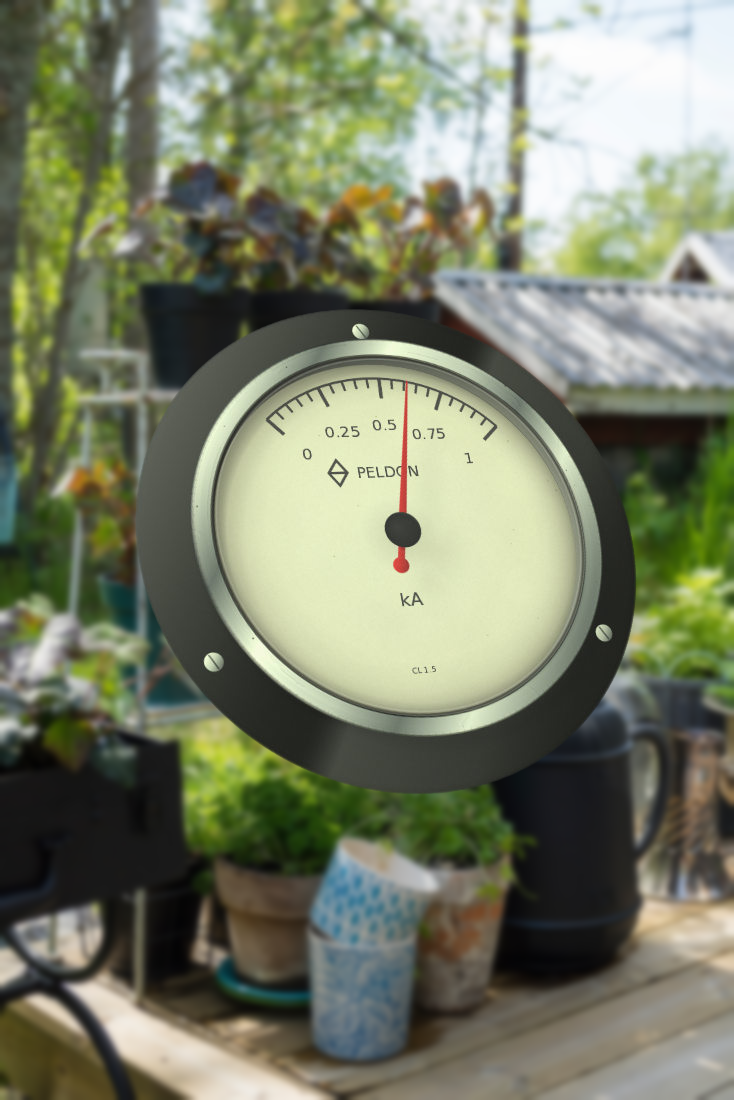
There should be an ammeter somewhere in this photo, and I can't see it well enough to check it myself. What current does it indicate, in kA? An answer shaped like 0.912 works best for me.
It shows 0.6
